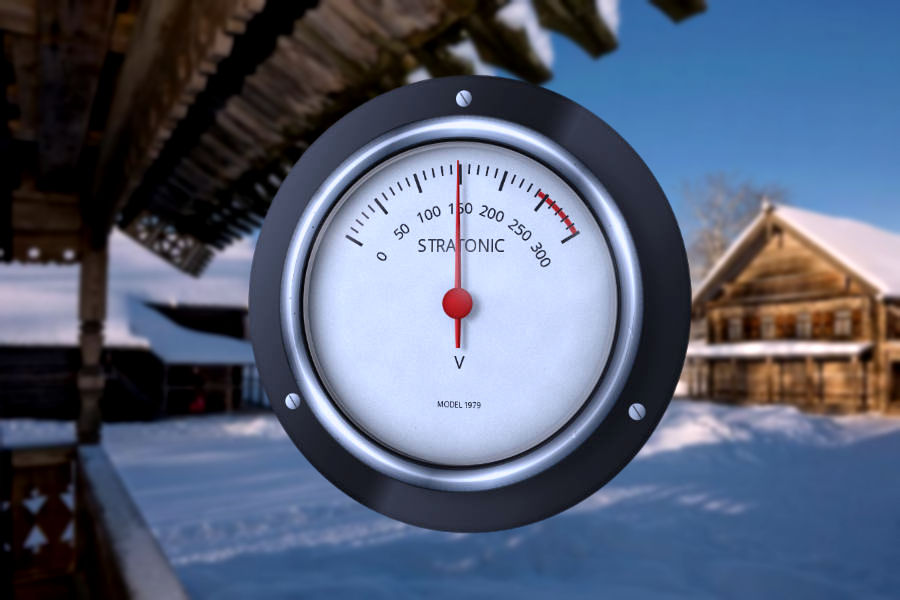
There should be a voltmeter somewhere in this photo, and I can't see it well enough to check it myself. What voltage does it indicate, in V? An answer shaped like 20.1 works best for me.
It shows 150
